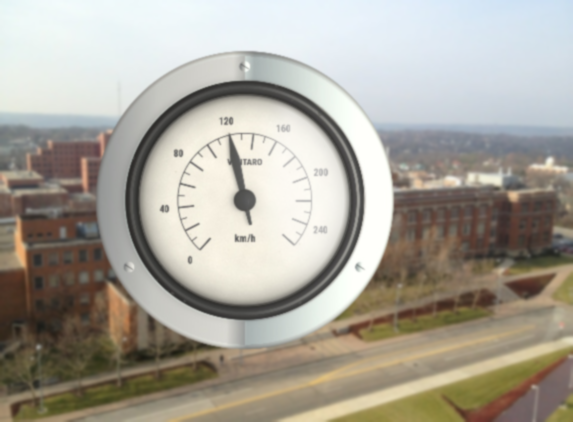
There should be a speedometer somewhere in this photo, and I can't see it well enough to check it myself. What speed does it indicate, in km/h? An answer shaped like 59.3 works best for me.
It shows 120
